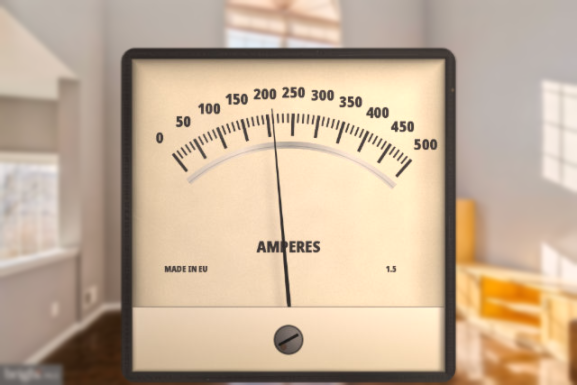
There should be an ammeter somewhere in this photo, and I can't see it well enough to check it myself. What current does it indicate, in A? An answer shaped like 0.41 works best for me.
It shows 210
